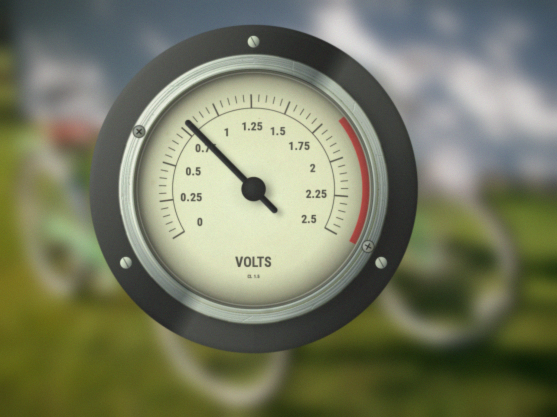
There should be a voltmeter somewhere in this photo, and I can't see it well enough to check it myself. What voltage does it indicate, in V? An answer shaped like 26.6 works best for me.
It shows 0.8
